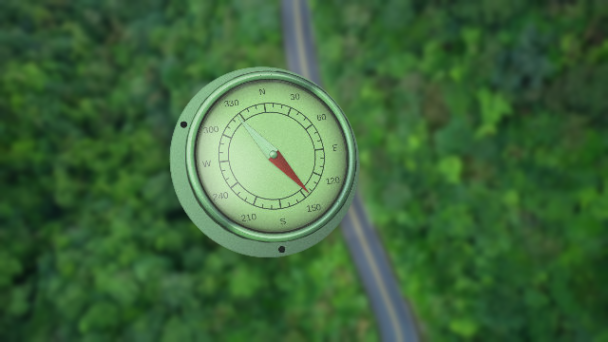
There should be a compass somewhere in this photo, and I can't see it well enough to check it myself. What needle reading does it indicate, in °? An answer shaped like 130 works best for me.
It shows 145
